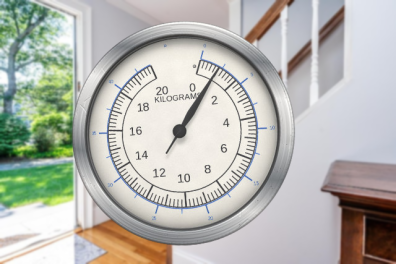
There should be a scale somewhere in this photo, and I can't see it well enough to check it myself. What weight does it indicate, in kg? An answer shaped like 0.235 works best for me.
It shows 1
